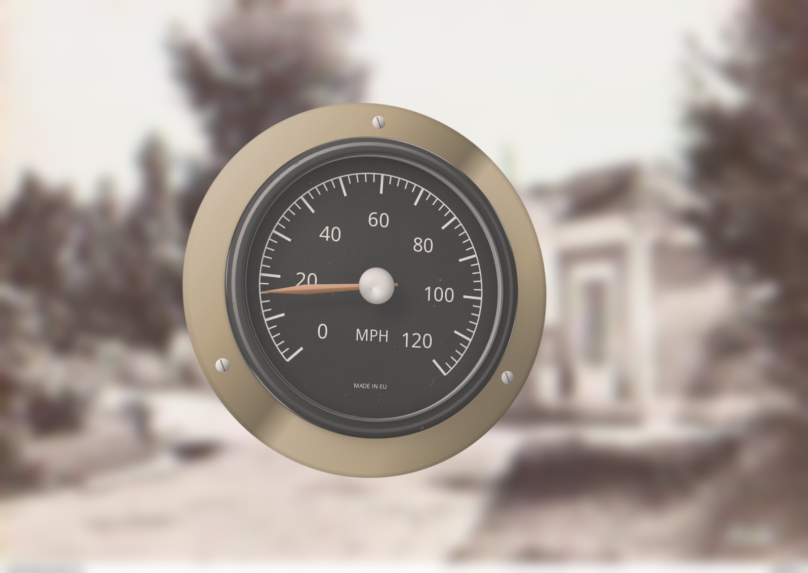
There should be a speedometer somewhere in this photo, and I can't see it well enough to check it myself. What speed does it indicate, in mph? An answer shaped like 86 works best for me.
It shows 16
